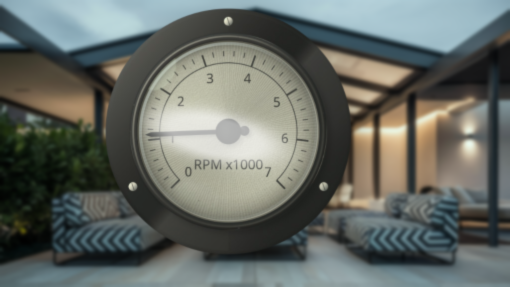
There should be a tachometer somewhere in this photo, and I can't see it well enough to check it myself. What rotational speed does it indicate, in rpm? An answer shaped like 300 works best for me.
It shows 1100
